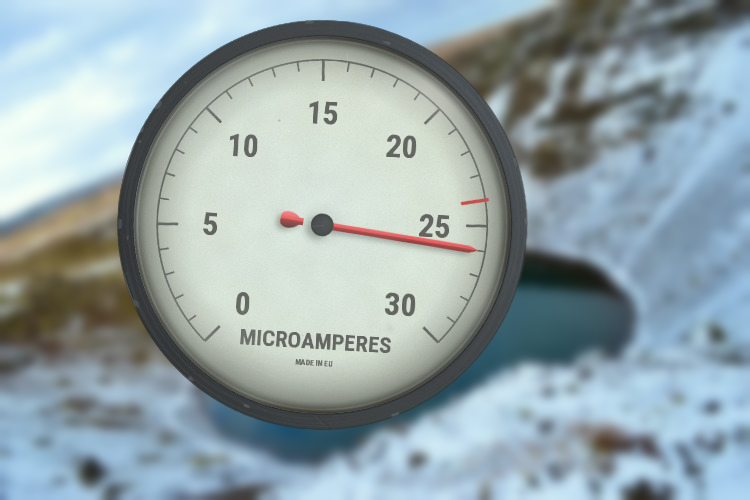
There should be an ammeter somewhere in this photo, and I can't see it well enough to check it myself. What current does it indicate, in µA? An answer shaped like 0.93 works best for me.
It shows 26
